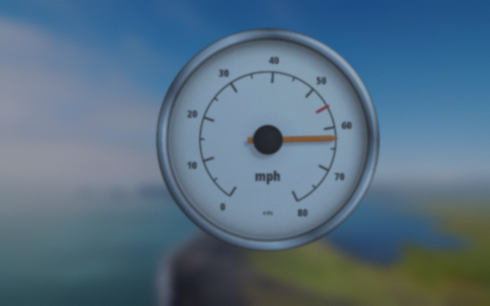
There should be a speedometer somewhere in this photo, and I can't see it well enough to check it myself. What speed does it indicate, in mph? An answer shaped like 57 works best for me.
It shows 62.5
